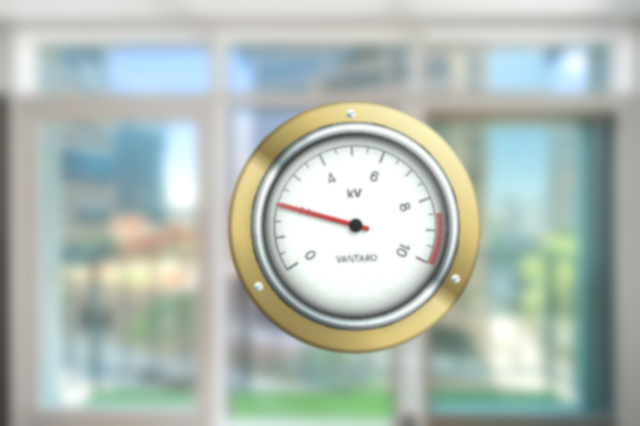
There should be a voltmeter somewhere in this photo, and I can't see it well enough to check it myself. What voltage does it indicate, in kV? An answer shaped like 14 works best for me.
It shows 2
